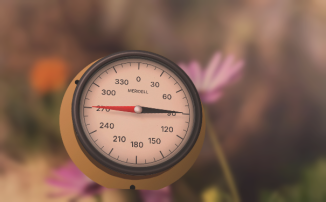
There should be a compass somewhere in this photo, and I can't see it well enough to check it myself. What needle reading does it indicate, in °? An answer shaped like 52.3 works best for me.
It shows 270
